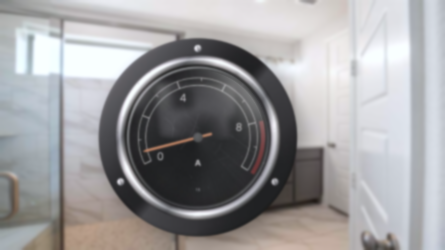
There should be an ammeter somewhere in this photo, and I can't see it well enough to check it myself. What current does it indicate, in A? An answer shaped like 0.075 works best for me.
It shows 0.5
